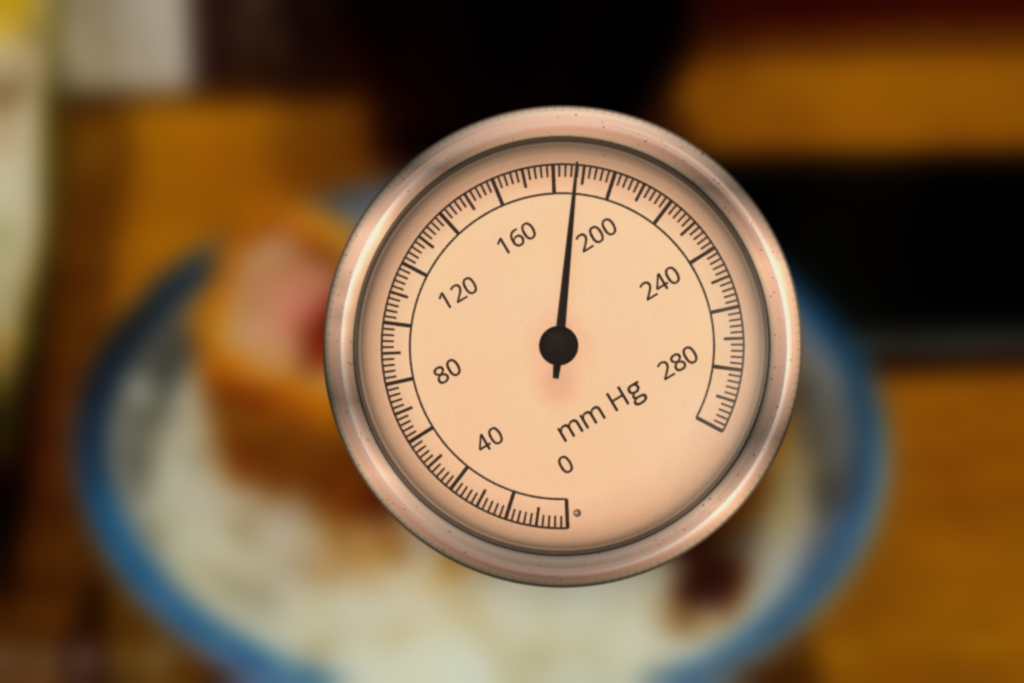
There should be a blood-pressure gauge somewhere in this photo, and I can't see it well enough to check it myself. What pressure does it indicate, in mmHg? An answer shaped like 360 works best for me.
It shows 188
